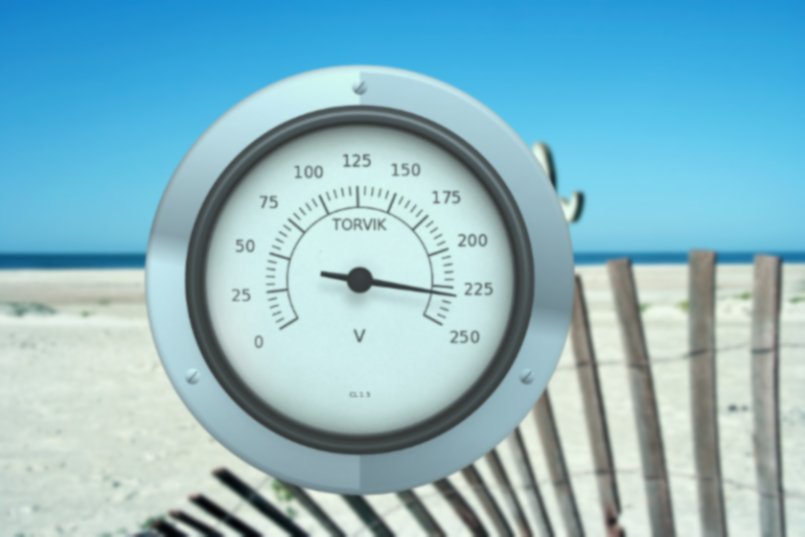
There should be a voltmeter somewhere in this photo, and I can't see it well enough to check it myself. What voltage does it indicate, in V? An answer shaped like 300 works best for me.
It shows 230
